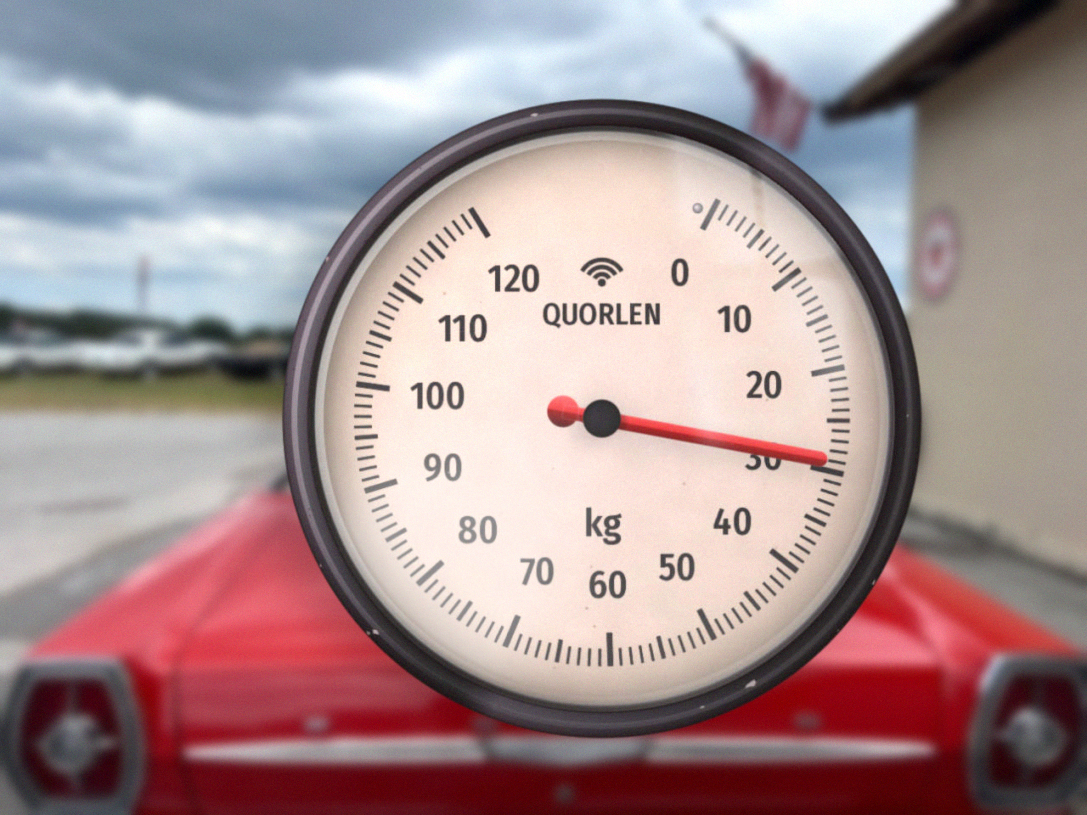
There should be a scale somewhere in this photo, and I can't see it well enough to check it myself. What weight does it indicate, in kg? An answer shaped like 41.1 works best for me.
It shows 29
